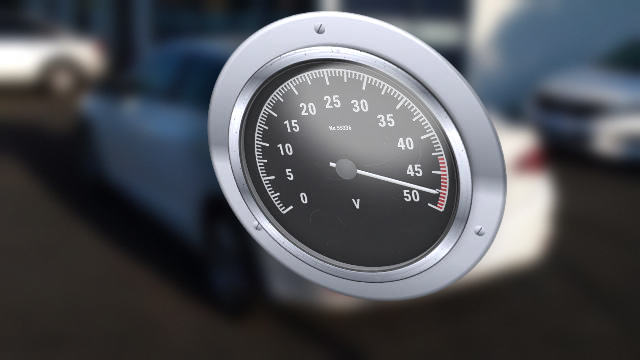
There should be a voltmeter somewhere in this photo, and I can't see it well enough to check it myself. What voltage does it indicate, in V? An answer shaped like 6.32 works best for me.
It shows 47.5
